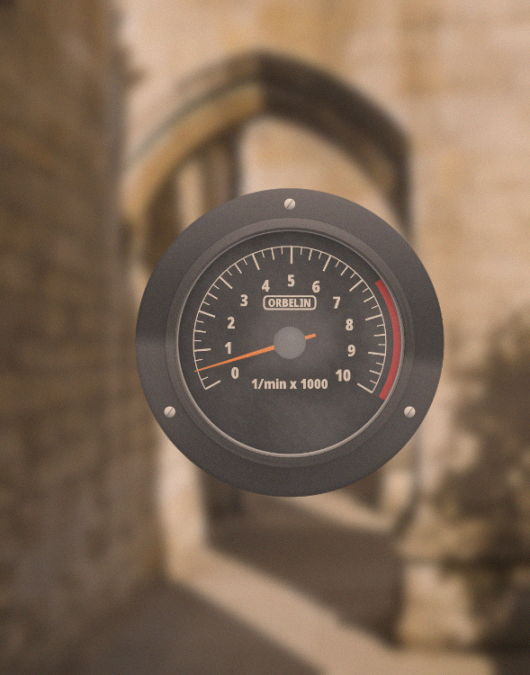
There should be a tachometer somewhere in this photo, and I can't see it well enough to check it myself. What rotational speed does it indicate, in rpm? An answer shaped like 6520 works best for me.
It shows 500
